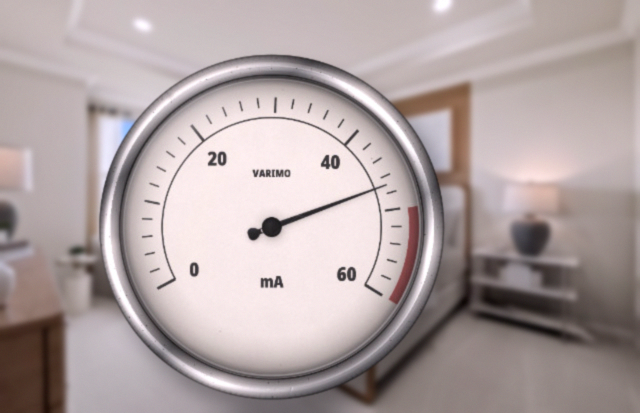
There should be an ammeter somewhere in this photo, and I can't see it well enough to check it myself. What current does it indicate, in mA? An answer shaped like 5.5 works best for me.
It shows 47
